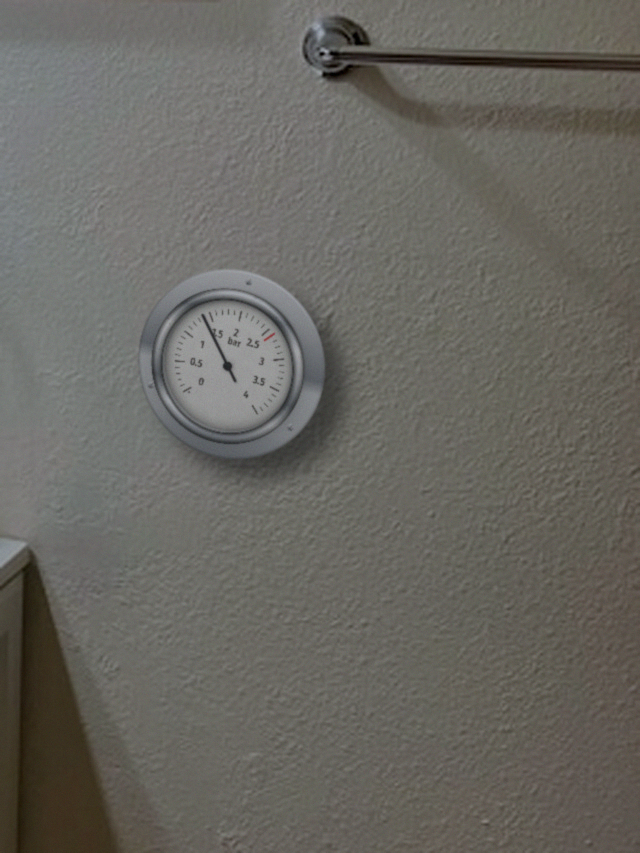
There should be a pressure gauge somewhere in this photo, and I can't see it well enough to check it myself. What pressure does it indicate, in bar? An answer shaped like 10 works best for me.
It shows 1.4
